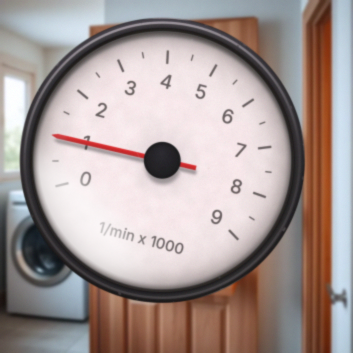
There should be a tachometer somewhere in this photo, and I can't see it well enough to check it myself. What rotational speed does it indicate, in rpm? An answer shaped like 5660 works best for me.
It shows 1000
